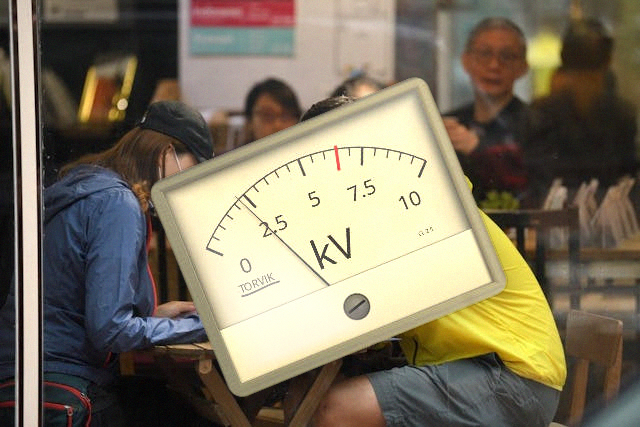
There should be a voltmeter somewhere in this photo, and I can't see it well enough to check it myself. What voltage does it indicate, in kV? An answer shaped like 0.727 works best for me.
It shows 2.25
